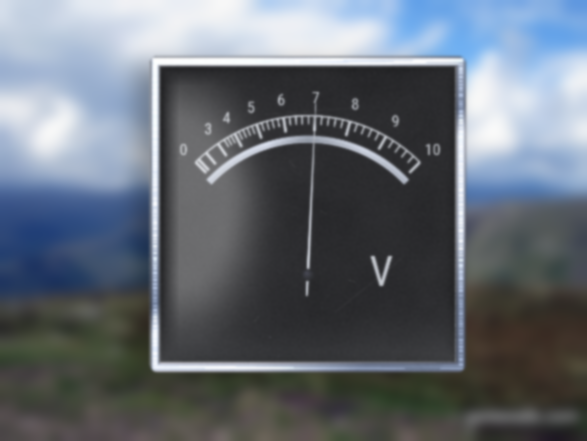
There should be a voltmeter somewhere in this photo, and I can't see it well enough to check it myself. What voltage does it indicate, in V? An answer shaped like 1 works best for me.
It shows 7
